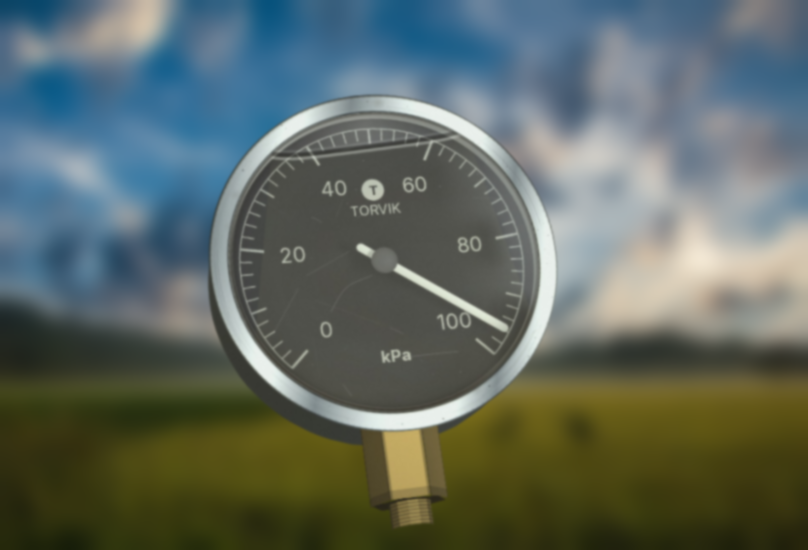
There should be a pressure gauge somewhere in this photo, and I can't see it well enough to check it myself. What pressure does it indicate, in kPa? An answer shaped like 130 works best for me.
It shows 96
